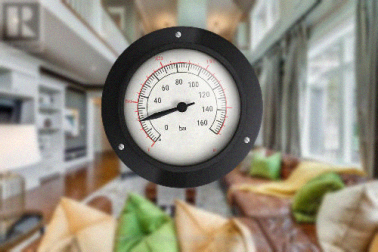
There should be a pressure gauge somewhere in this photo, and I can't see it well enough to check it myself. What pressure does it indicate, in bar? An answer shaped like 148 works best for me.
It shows 20
